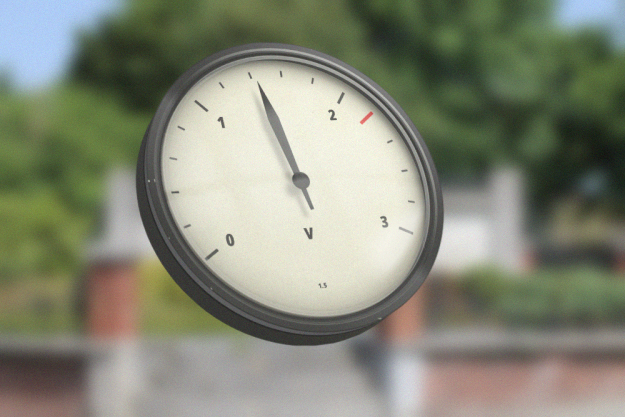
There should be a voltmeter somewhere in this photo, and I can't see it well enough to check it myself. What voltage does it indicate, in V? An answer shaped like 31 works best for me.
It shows 1.4
